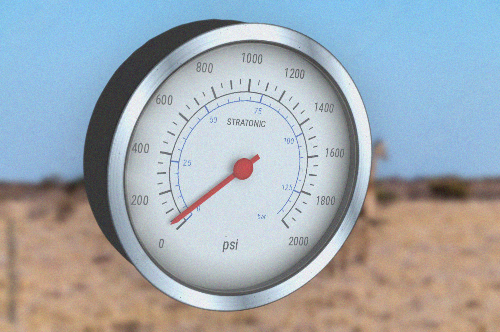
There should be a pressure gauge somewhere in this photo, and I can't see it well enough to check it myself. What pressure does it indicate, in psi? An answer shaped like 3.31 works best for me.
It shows 50
